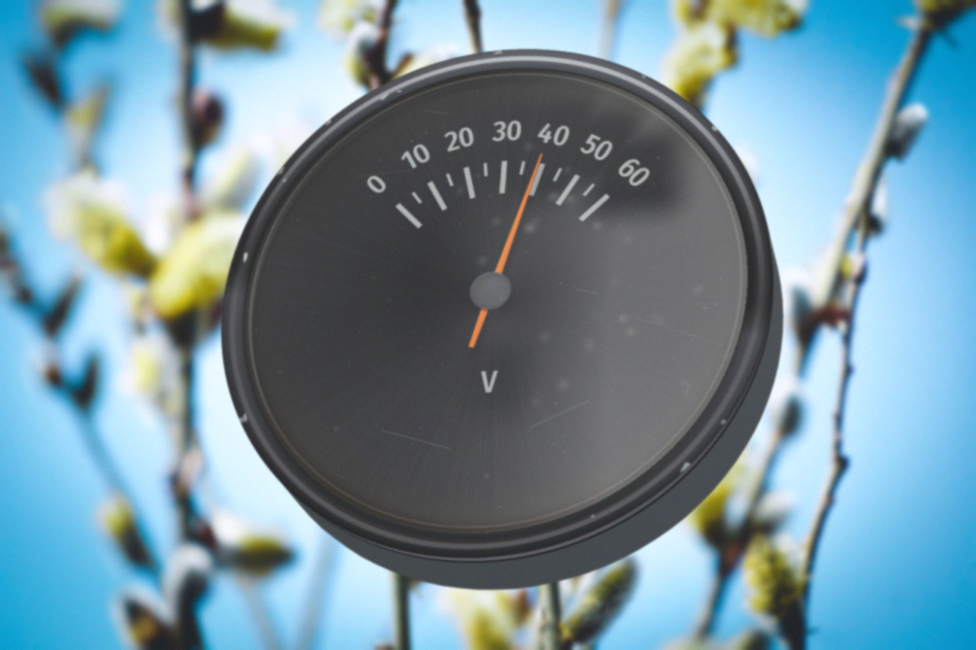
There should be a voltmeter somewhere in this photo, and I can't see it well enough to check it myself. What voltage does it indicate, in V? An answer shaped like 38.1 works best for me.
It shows 40
